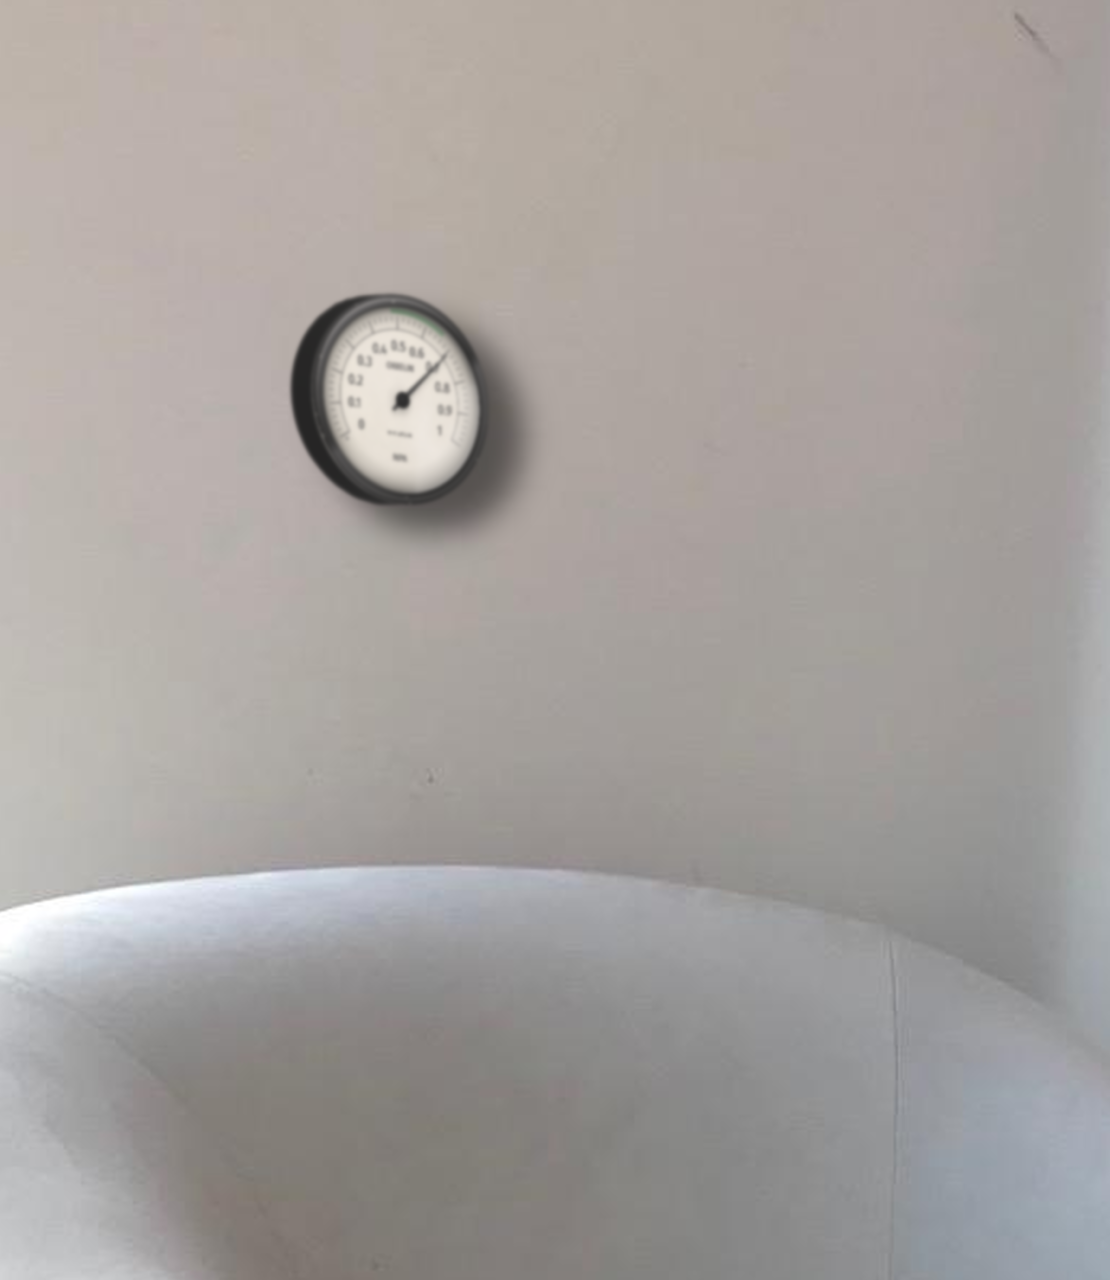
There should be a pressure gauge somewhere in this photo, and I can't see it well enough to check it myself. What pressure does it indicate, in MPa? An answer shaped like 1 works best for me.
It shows 0.7
